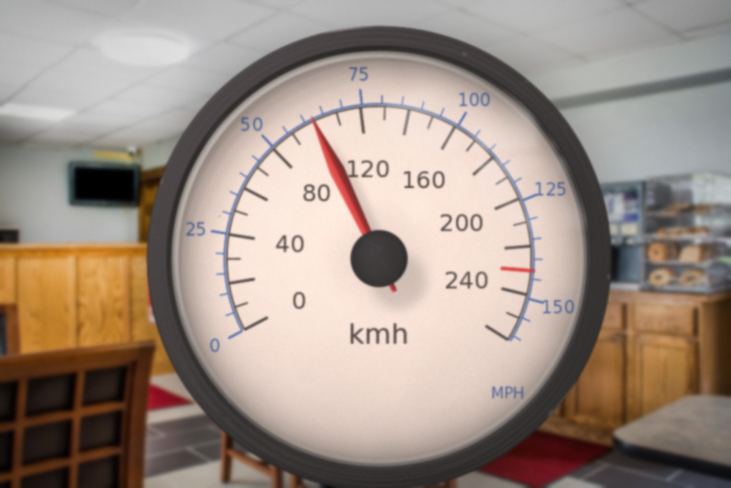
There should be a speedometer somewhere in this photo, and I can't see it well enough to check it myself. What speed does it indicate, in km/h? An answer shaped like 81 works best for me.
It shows 100
